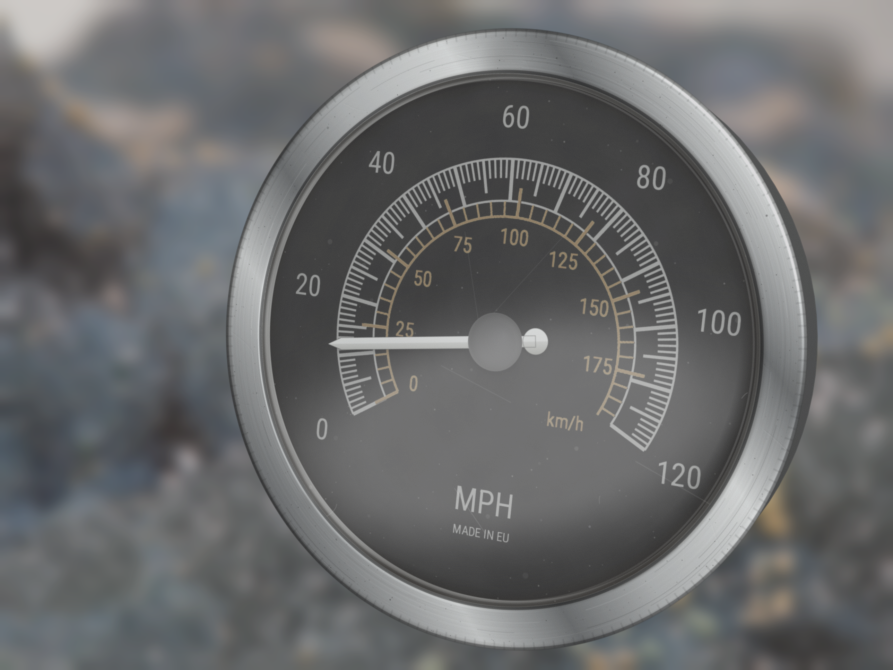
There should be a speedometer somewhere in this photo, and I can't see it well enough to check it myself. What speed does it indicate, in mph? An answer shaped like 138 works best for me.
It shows 12
